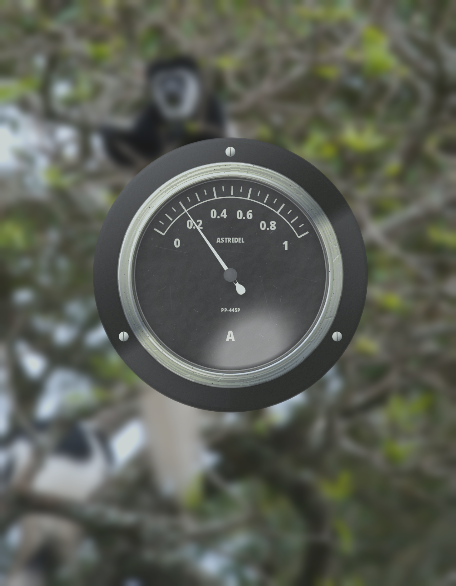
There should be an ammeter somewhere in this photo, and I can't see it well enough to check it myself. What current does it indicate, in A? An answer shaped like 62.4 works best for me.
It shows 0.2
